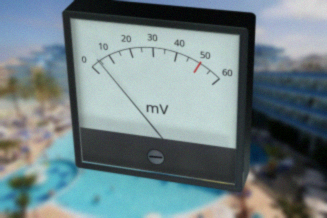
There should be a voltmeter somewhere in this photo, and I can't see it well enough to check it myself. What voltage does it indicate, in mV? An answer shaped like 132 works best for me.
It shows 5
